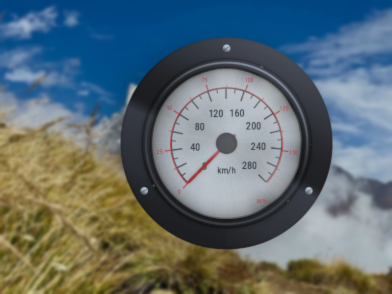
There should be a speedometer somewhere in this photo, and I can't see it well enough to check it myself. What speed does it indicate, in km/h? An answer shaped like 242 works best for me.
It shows 0
